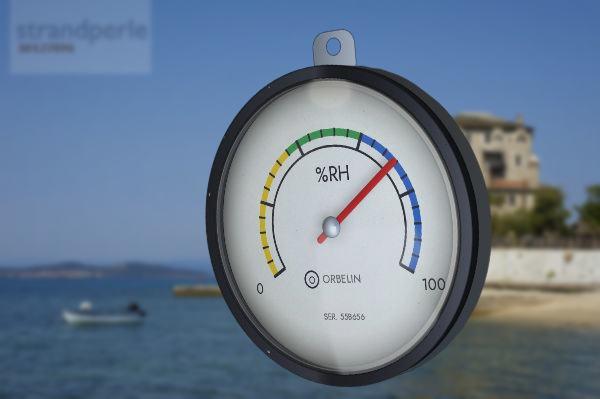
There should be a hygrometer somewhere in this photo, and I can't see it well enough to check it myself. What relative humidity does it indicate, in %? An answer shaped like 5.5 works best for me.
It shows 72
